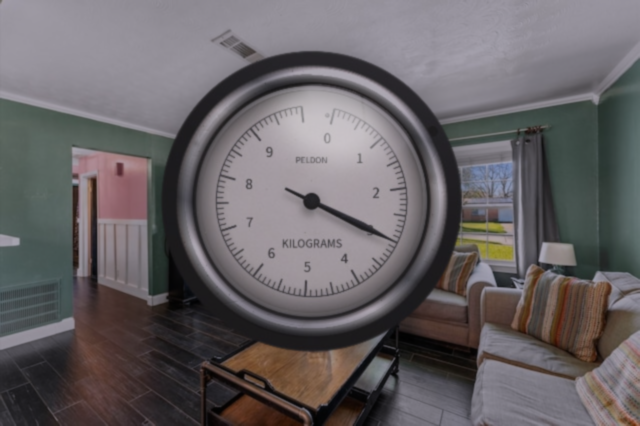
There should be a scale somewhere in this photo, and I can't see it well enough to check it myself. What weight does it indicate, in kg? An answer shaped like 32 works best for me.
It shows 3
